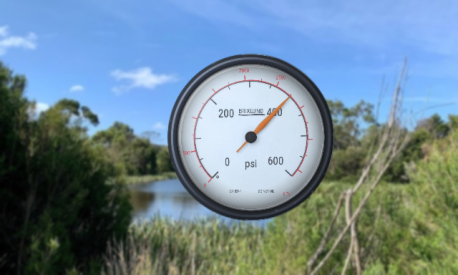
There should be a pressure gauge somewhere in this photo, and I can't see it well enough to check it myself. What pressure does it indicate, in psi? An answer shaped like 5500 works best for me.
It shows 400
